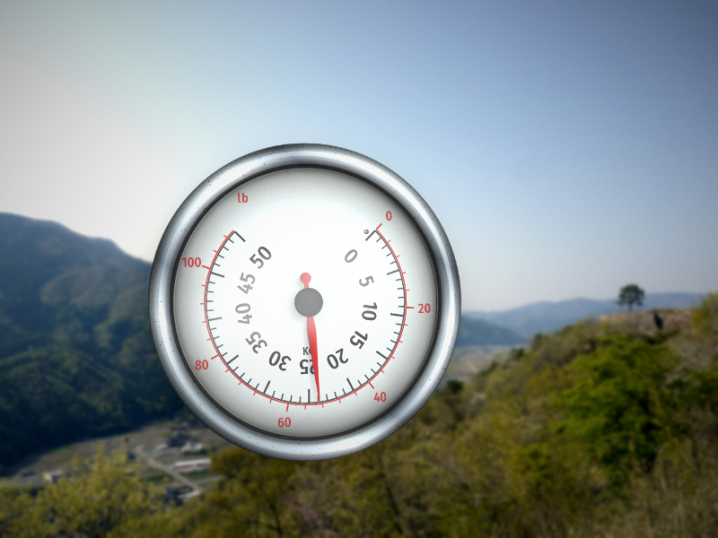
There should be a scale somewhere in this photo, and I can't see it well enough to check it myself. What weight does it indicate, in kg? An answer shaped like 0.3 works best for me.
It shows 24
